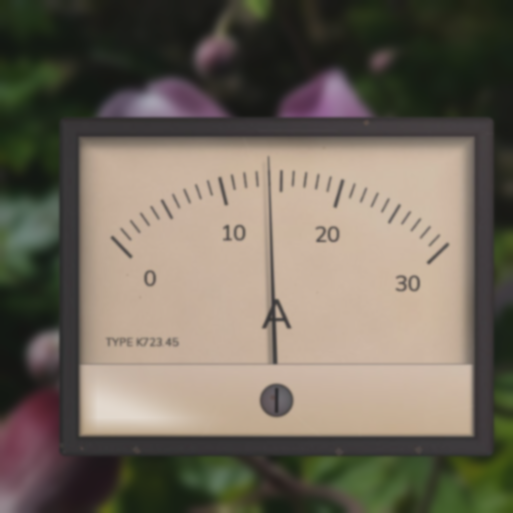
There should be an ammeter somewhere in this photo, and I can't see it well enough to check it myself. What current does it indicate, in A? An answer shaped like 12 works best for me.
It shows 14
